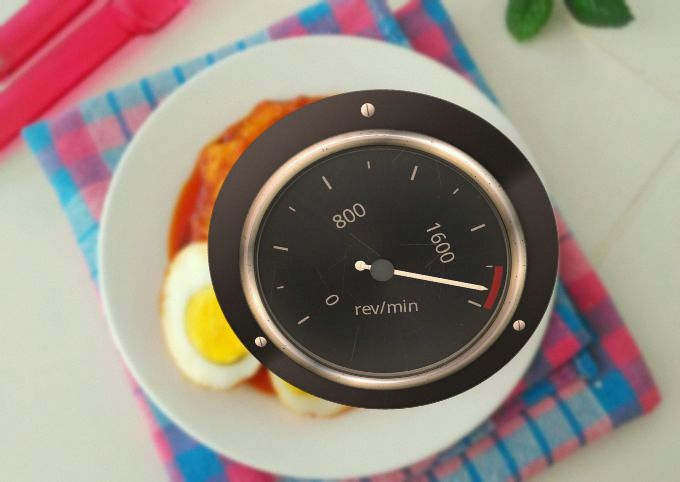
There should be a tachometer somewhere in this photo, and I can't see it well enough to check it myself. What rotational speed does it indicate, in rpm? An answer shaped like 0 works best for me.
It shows 1900
